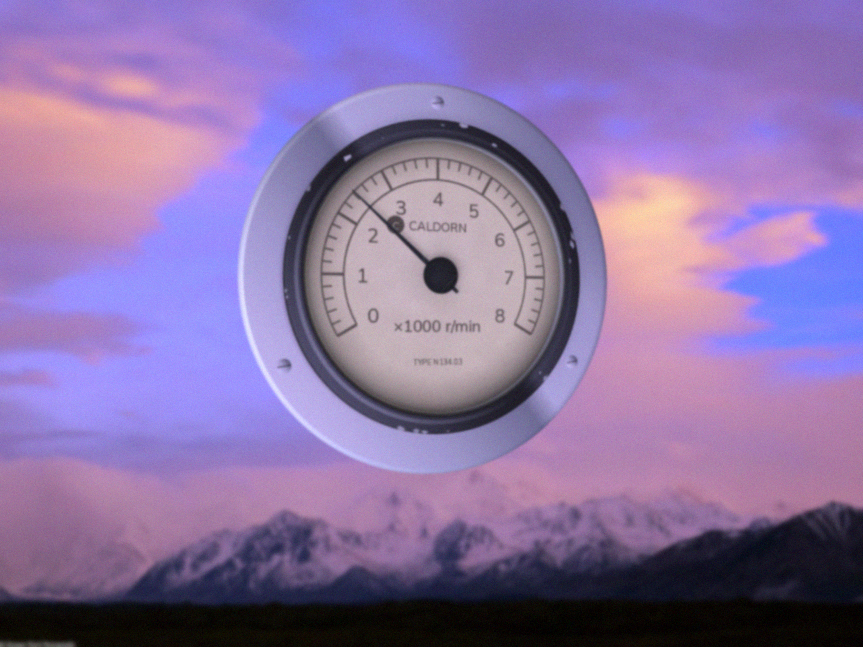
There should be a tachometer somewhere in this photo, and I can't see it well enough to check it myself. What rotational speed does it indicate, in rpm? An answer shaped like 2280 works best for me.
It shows 2400
